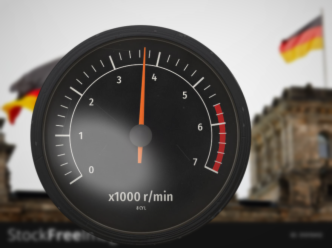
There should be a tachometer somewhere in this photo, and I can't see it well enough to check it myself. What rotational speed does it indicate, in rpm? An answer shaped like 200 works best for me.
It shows 3700
